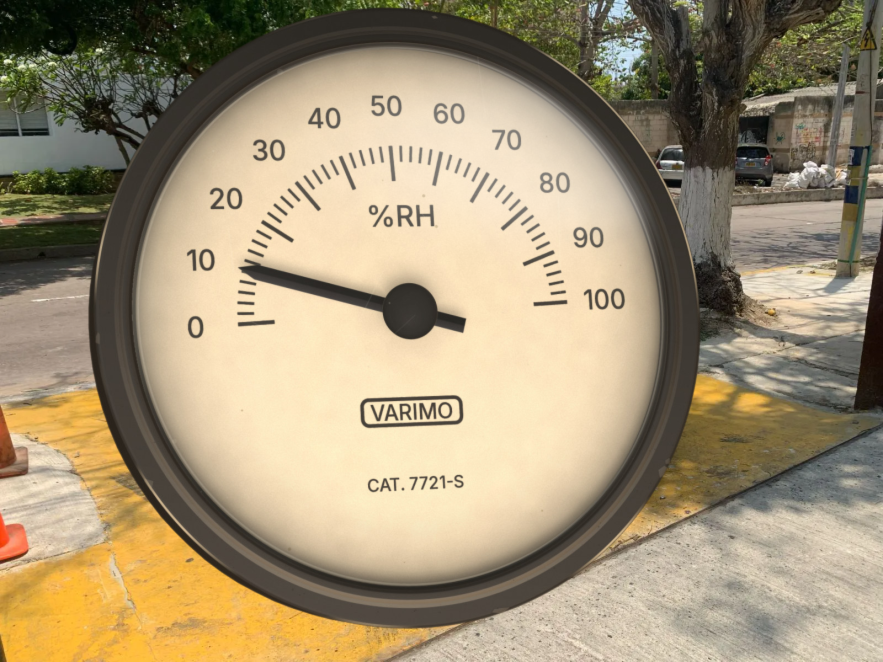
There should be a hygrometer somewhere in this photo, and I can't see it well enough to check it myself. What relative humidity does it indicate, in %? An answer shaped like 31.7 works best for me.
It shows 10
